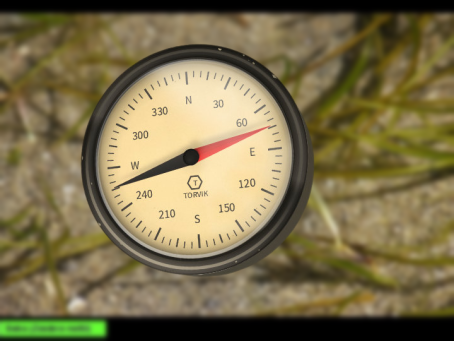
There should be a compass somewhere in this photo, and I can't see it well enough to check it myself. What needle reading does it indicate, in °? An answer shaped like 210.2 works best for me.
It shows 75
